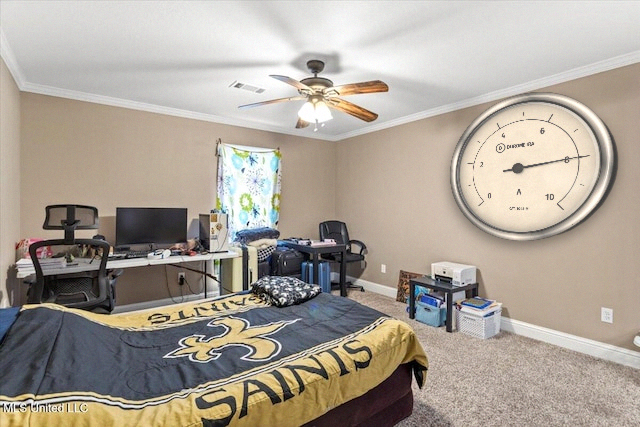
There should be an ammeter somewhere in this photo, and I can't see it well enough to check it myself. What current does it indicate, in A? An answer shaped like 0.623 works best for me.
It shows 8
